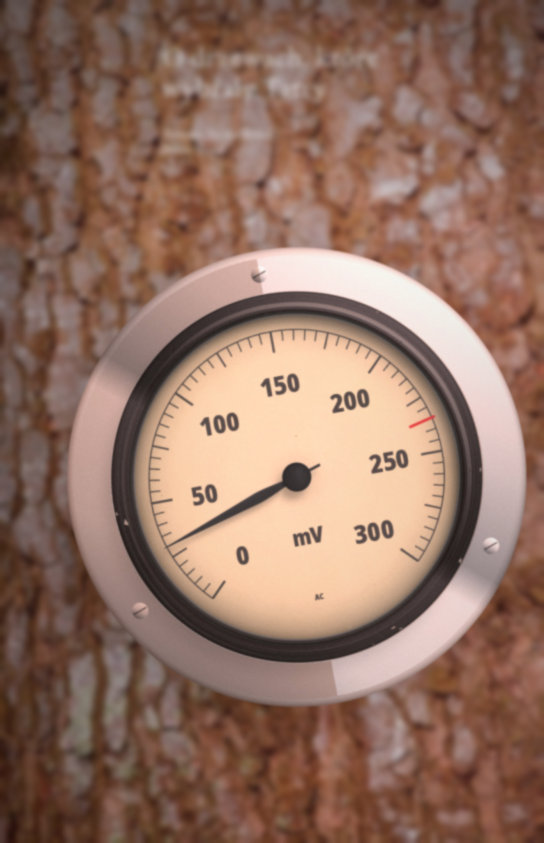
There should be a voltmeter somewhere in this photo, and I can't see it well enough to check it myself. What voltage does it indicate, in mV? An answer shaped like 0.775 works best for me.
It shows 30
